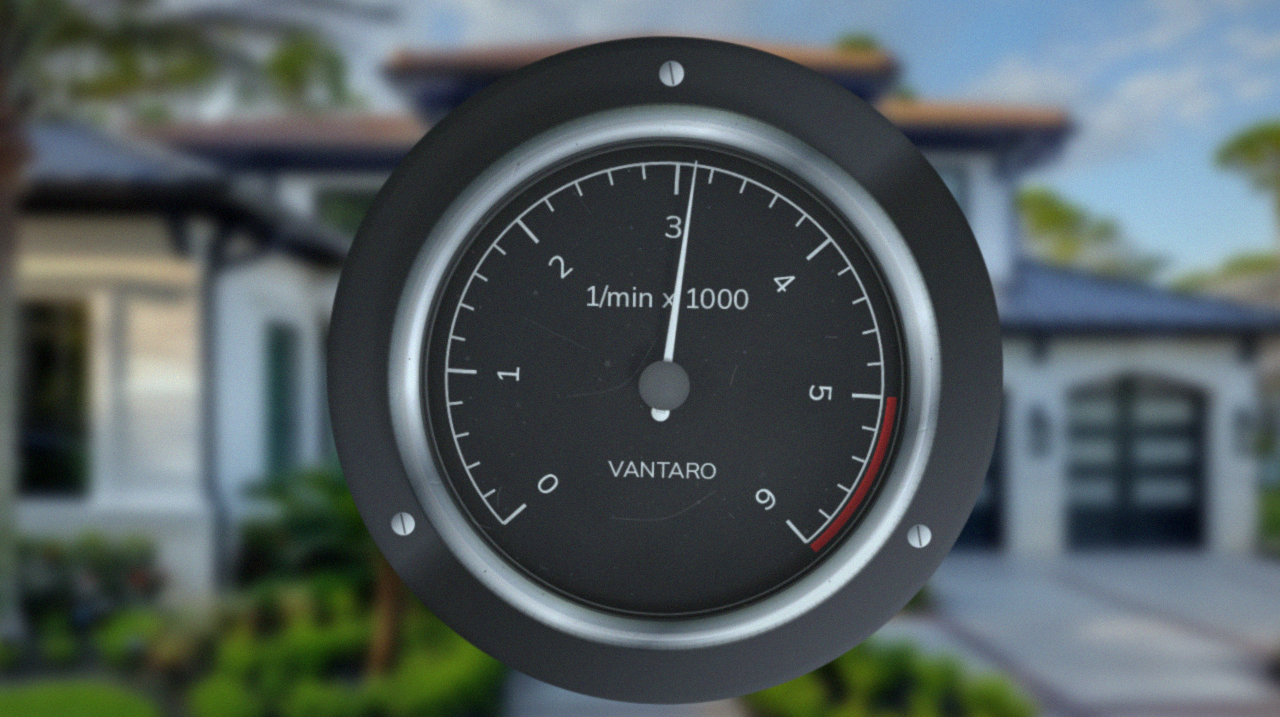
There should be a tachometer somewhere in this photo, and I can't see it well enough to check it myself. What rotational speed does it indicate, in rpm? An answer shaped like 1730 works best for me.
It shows 3100
